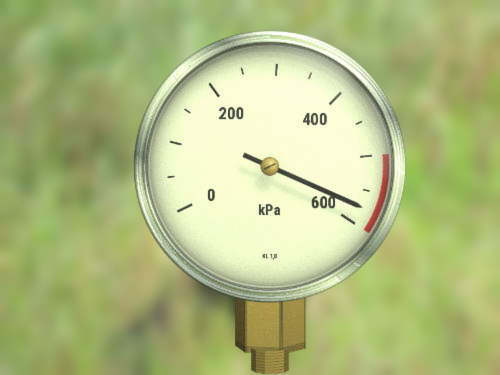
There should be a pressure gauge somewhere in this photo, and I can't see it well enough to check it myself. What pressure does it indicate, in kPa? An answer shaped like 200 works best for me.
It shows 575
